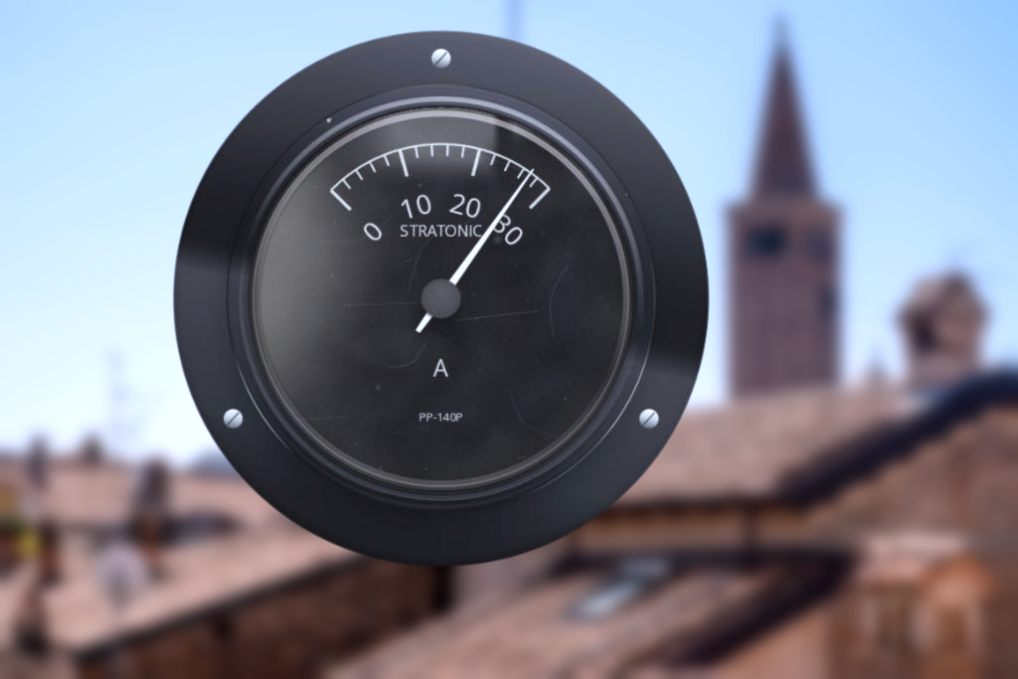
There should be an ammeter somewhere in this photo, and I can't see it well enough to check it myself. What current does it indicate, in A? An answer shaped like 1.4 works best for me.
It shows 27
